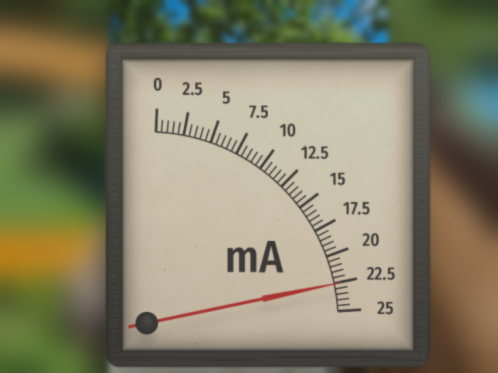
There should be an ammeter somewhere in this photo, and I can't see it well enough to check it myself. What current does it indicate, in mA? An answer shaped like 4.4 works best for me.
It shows 22.5
